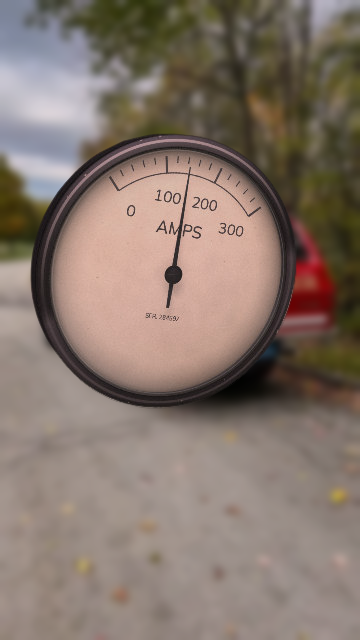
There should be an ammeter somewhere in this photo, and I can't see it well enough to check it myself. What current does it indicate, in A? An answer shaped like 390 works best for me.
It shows 140
